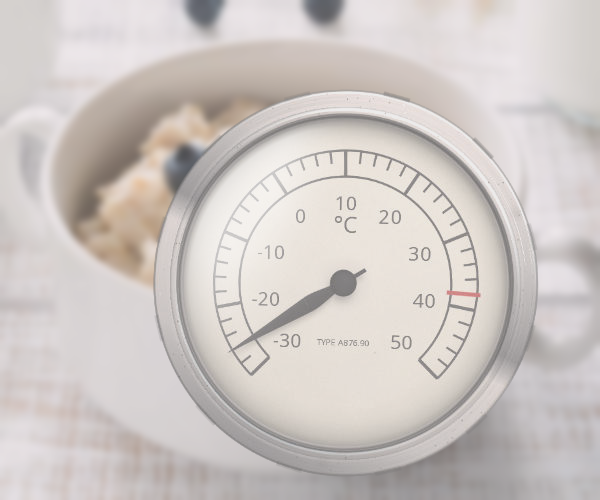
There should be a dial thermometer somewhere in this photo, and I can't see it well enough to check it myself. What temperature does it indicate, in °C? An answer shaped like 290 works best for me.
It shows -26
